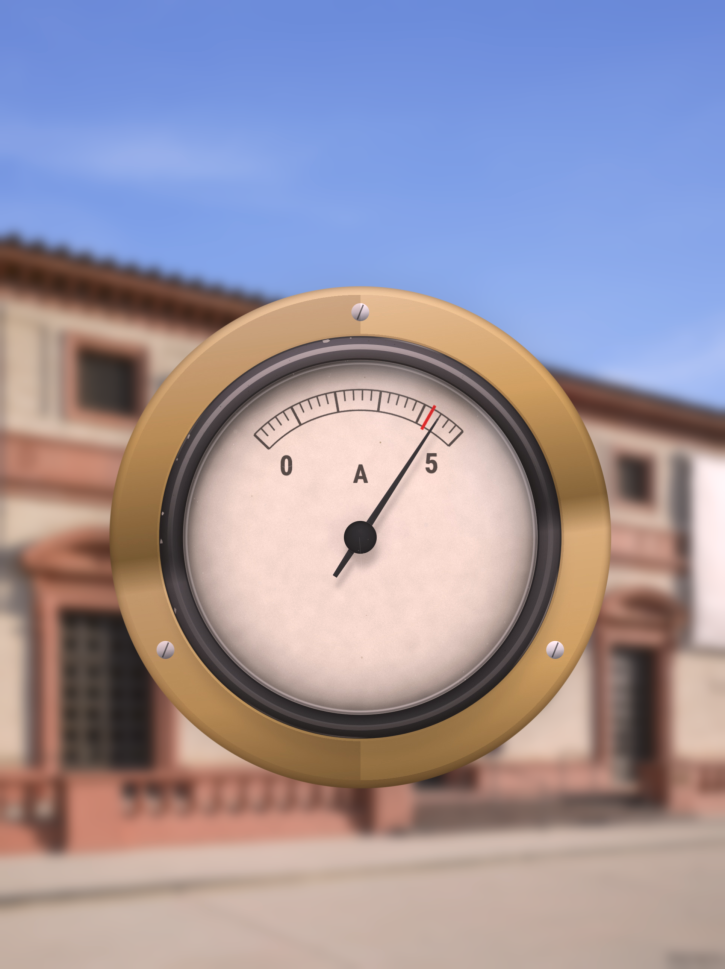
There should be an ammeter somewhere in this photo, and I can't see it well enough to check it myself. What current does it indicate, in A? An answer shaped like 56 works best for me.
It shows 4.4
